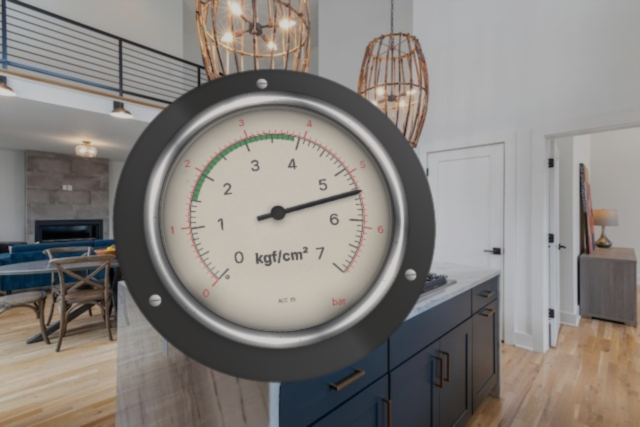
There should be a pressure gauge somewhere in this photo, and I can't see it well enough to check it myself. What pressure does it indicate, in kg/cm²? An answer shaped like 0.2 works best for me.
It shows 5.5
